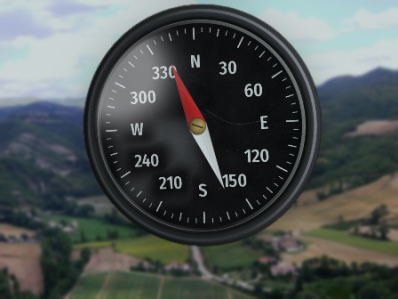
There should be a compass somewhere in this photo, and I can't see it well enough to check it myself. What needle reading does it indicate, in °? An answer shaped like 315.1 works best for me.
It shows 340
